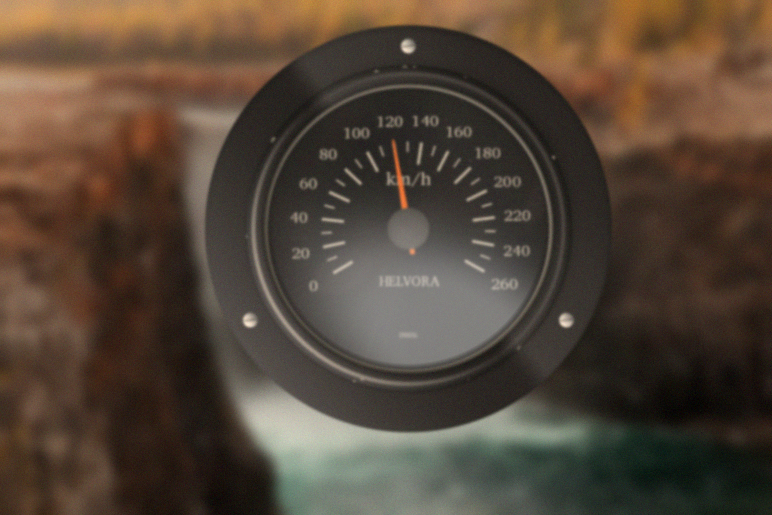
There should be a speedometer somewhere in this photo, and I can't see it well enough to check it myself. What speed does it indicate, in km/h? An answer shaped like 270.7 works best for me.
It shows 120
